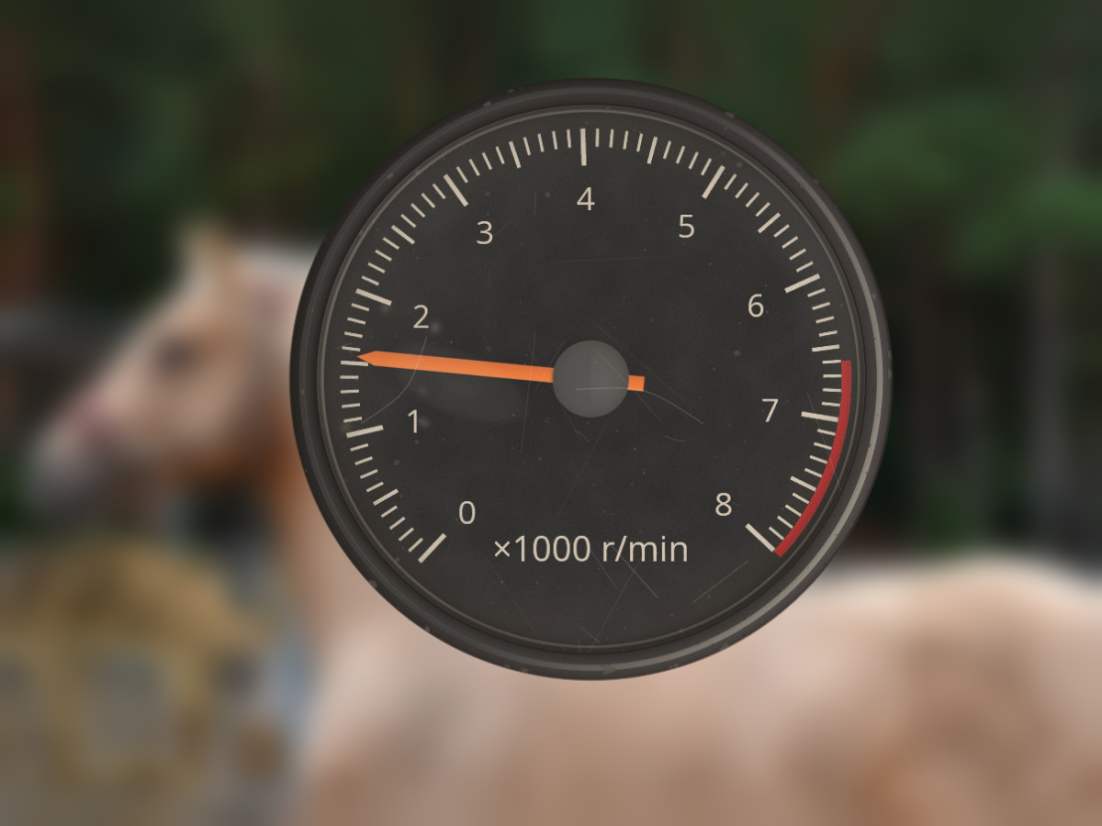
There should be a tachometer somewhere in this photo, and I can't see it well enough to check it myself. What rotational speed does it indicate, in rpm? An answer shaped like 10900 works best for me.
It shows 1550
